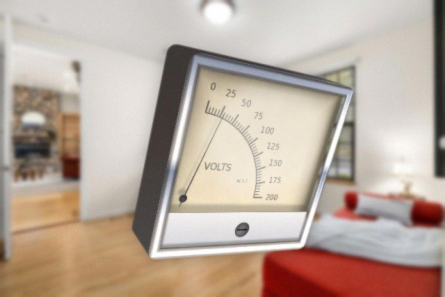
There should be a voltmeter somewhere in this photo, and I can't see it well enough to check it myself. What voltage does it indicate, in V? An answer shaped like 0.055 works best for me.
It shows 25
